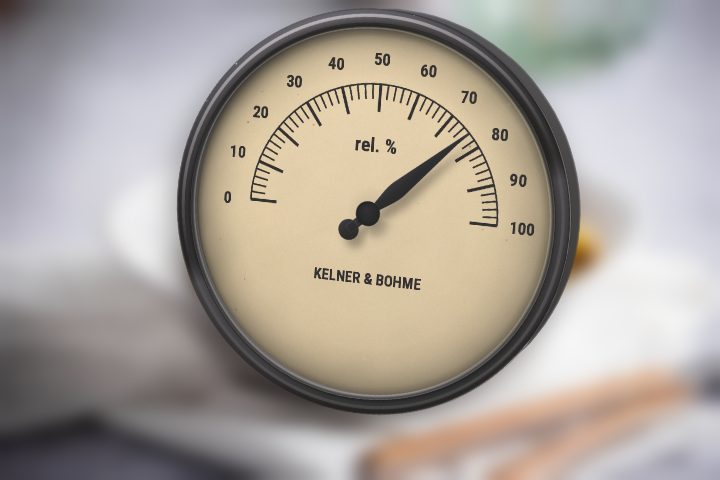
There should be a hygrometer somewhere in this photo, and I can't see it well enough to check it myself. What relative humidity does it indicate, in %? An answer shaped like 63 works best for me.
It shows 76
